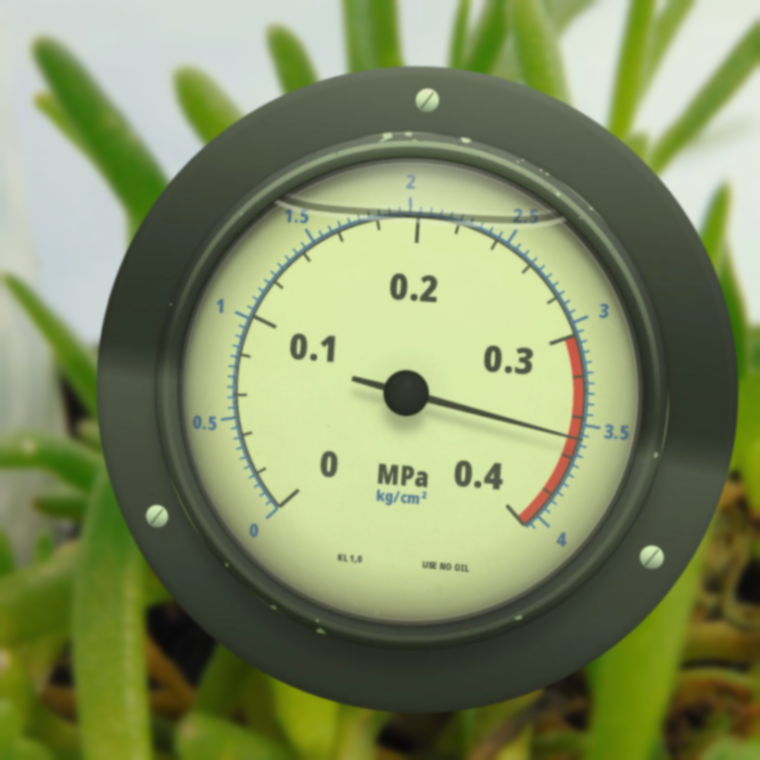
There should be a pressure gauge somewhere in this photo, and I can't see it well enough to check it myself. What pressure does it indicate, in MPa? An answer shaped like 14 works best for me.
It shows 0.35
